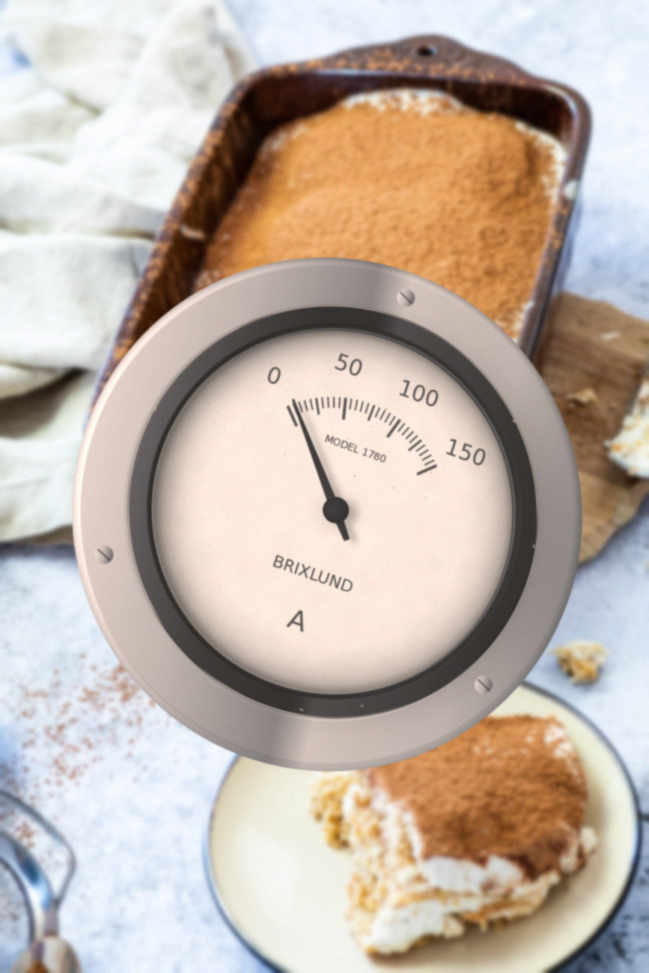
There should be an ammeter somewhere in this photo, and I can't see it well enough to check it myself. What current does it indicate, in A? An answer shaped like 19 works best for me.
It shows 5
